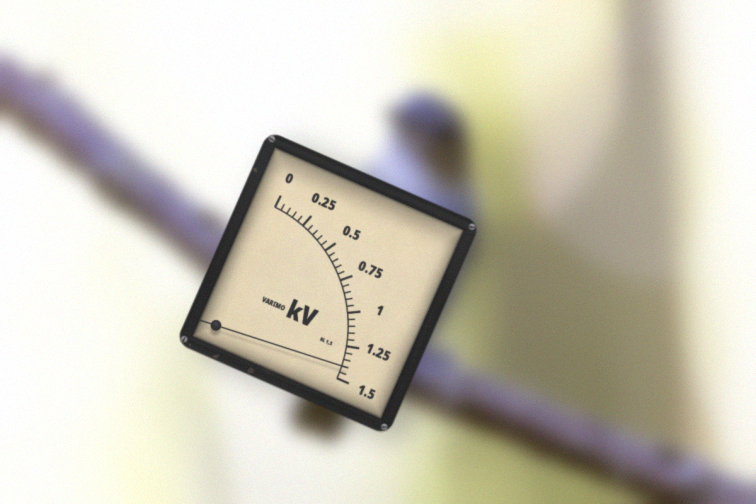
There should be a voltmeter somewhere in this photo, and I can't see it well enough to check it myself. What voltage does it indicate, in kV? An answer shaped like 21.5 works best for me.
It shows 1.4
